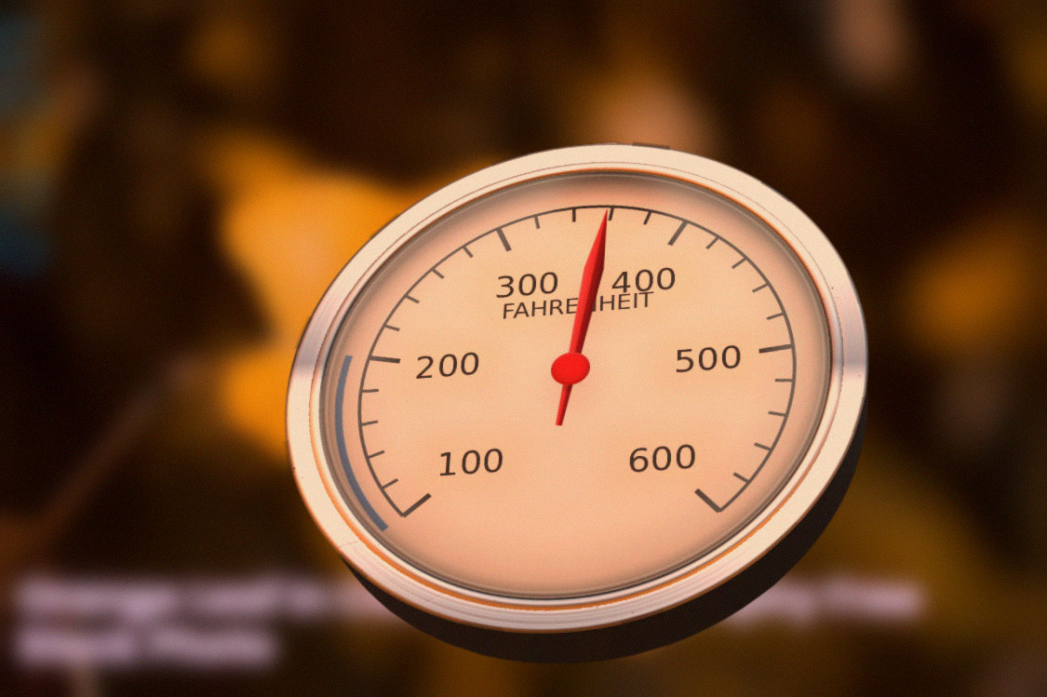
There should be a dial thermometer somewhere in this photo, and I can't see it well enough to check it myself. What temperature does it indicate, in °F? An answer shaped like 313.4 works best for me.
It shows 360
